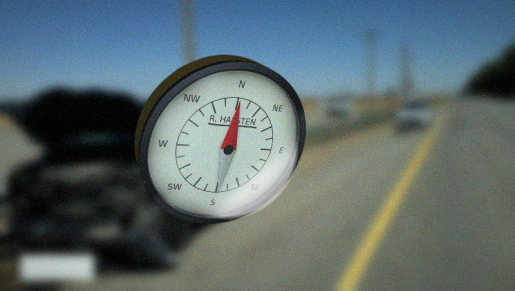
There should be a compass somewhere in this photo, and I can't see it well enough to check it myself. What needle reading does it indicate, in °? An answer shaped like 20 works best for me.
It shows 0
